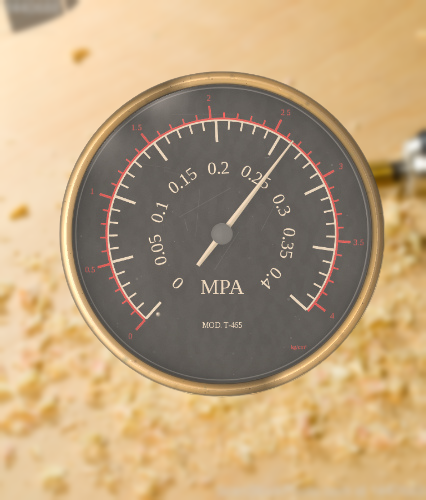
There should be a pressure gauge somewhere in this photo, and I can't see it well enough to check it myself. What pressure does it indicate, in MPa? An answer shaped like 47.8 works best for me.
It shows 0.26
